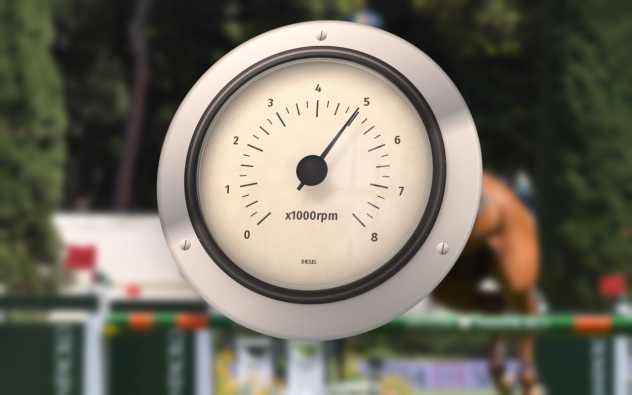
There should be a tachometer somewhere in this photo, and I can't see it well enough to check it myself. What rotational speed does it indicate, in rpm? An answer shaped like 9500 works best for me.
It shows 5000
